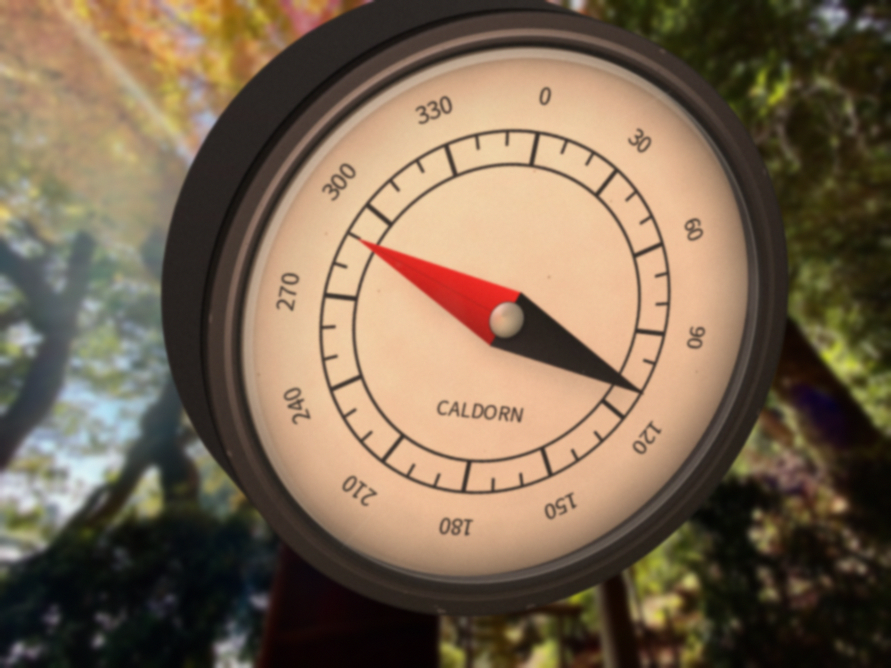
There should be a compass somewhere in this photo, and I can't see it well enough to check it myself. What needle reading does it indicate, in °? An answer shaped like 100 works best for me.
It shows 290
